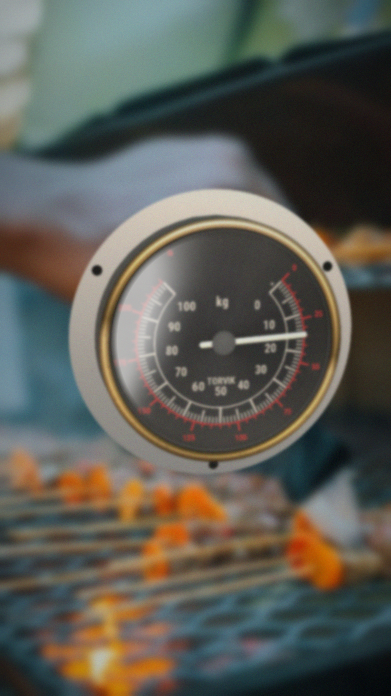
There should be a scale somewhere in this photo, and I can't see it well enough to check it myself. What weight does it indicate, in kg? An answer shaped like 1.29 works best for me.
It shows 15
